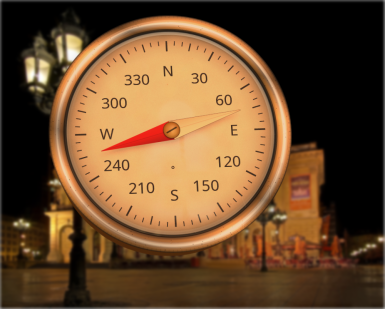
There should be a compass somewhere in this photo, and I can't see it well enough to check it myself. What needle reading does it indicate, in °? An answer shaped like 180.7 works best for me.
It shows 255
